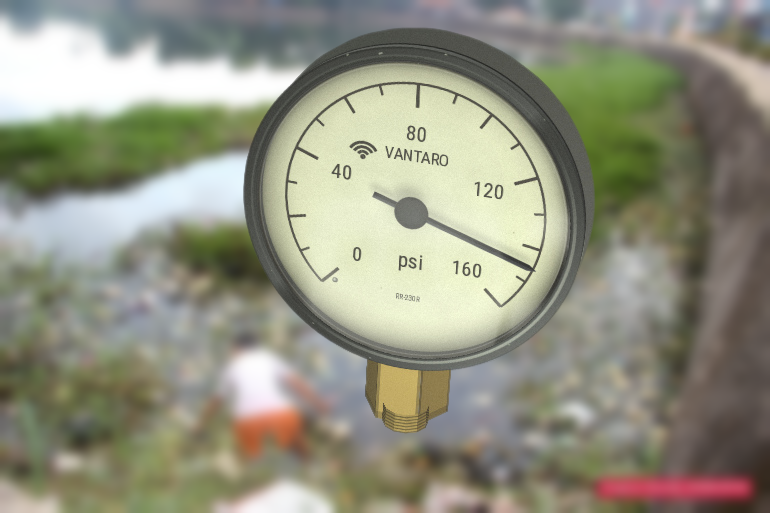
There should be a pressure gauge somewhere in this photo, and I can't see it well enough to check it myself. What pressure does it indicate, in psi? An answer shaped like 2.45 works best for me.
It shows 145
